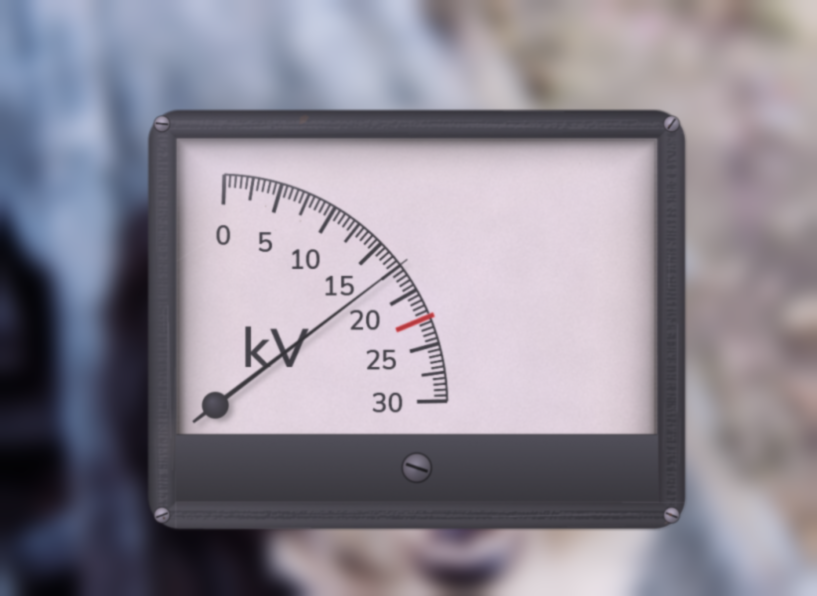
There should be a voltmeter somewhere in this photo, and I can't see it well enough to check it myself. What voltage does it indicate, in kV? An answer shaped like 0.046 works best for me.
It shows 17.5
